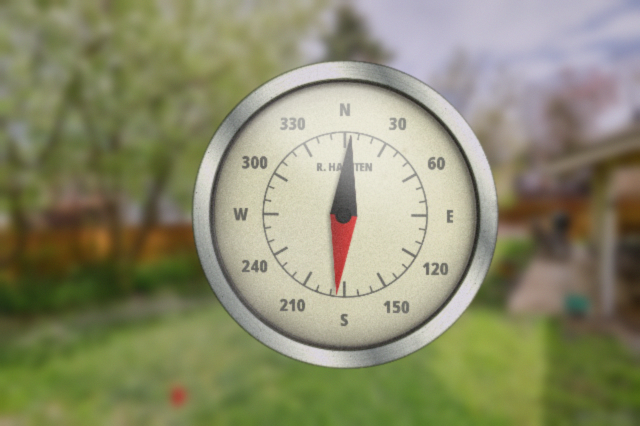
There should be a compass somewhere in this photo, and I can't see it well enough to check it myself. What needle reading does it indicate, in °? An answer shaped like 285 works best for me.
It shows 185
